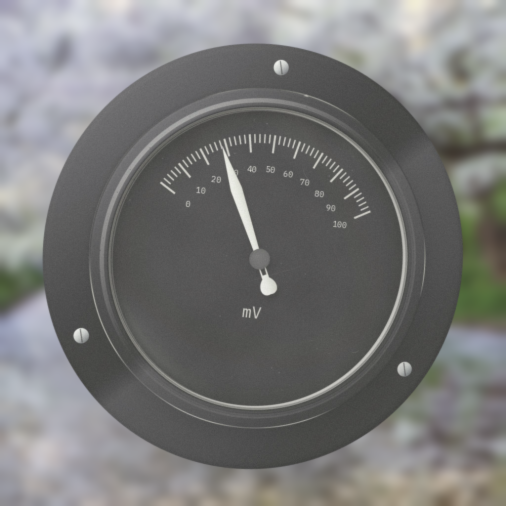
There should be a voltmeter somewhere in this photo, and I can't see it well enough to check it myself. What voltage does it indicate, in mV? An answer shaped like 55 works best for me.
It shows 28
